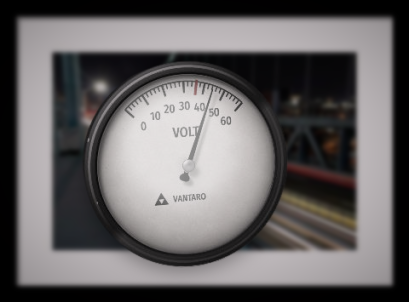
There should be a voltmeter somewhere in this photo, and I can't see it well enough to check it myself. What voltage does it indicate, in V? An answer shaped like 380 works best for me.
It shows 44
